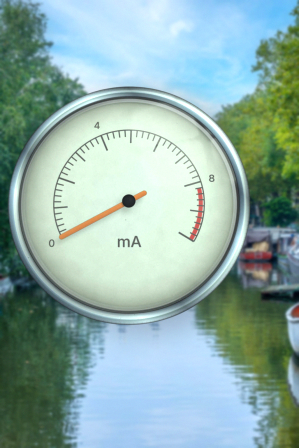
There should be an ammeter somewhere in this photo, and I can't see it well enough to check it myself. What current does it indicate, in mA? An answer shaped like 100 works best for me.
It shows 0
